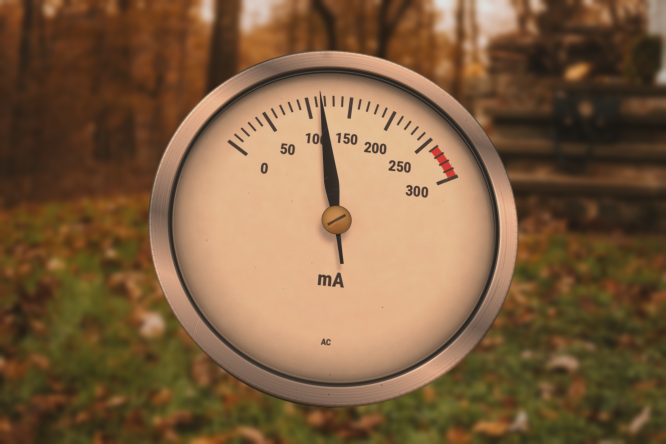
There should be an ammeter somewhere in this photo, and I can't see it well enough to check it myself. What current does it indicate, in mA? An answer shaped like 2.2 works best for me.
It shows 115
